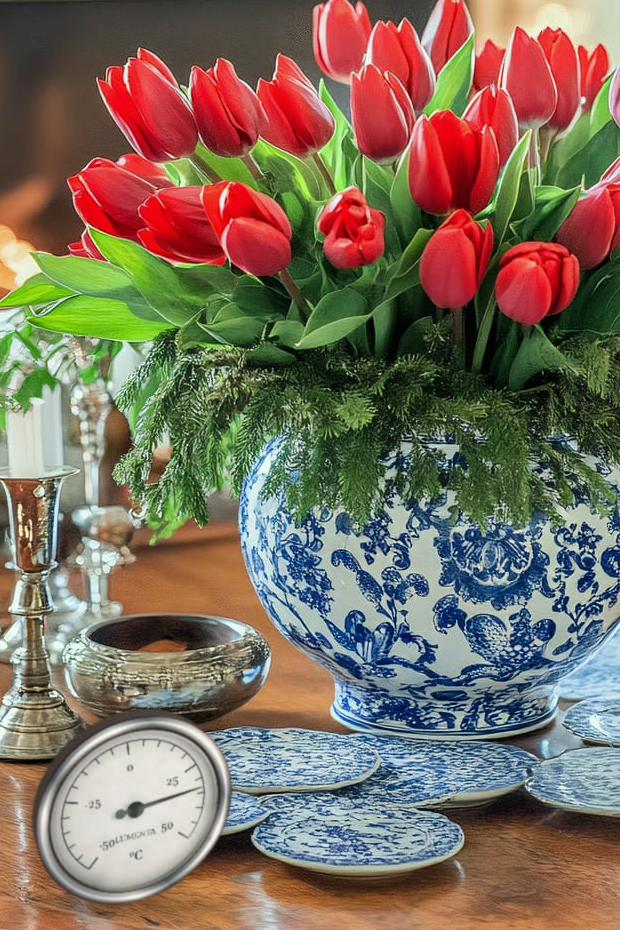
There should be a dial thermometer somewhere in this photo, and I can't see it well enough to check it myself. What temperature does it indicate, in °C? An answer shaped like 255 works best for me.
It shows 32.5
